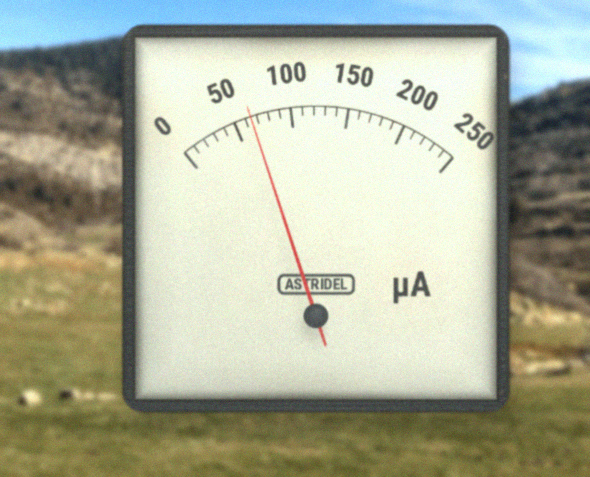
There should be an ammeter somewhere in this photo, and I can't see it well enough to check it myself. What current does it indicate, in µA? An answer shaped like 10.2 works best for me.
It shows 65
